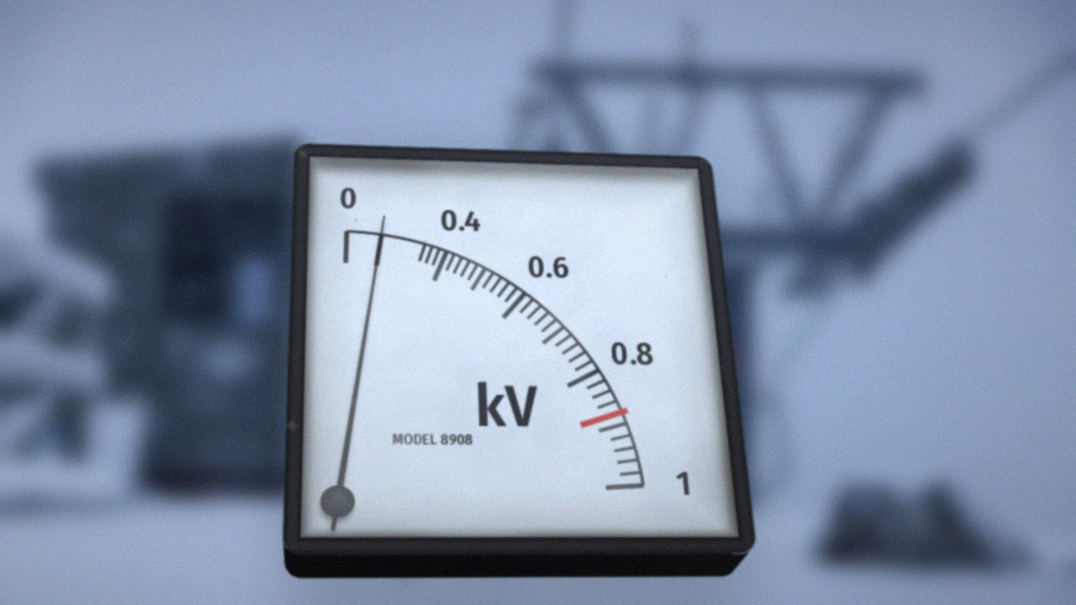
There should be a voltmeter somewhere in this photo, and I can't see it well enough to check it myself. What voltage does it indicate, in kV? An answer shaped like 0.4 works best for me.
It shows 0.2
